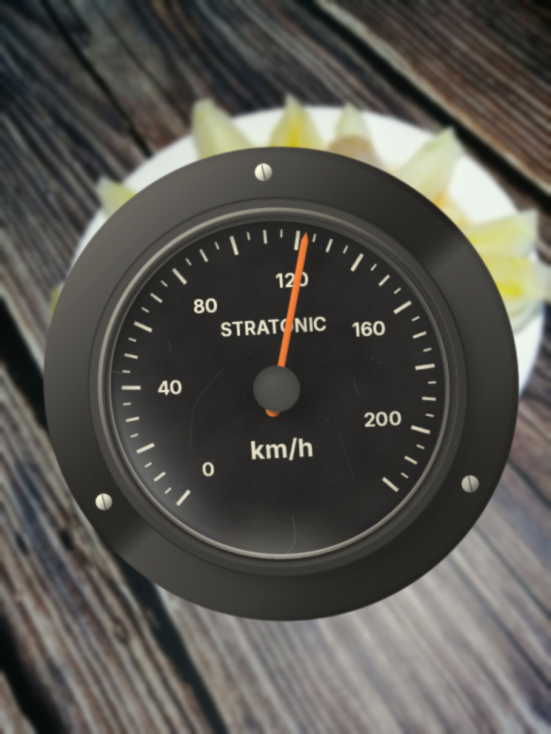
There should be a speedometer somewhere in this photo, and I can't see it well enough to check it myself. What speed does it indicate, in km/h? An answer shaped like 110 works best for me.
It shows 122.5
